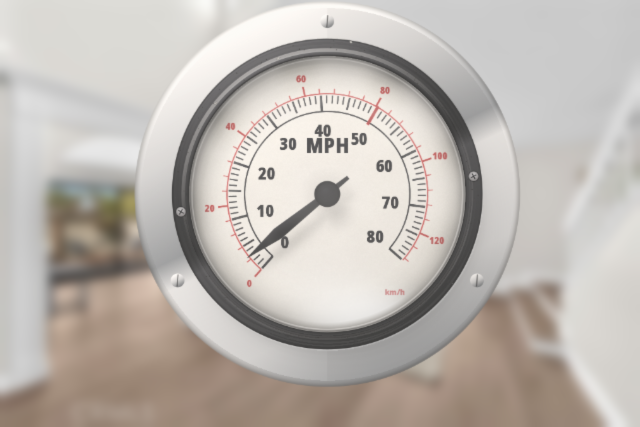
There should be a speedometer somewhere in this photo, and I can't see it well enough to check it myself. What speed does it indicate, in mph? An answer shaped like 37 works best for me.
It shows 3
